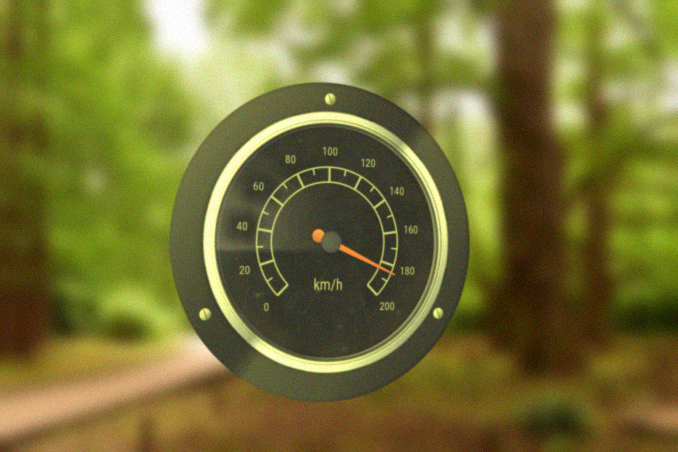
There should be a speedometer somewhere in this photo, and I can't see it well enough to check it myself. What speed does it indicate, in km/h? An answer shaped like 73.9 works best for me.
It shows 185
